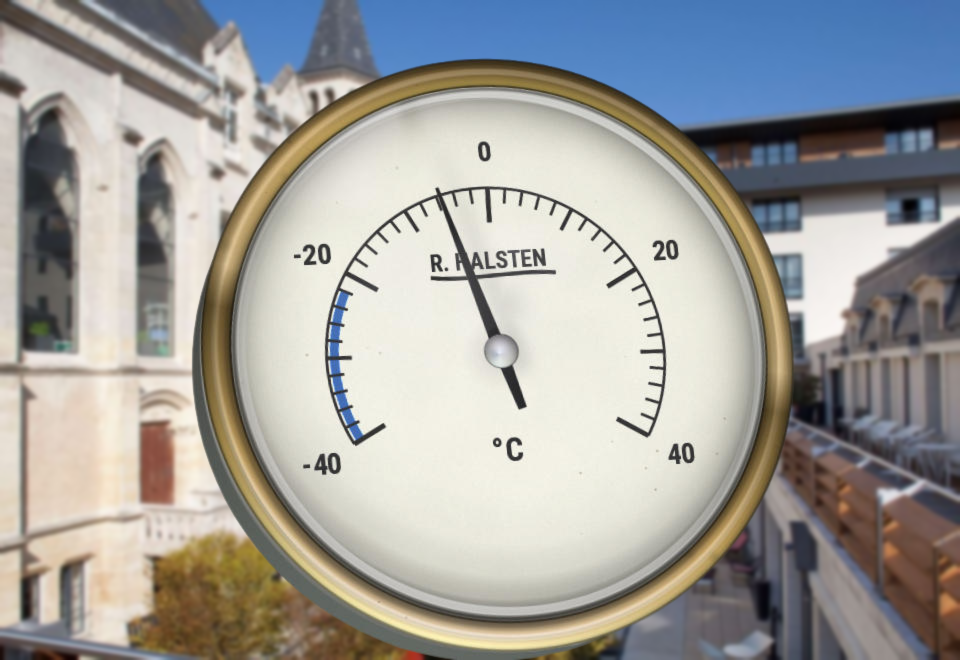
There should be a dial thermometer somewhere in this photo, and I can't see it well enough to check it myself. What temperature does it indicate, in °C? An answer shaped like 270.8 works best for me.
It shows -6
